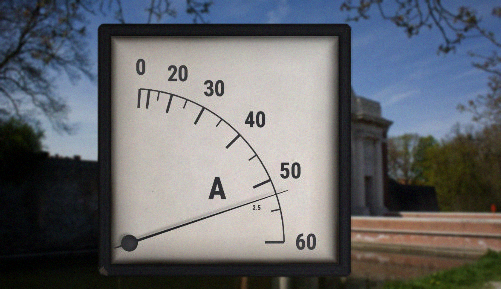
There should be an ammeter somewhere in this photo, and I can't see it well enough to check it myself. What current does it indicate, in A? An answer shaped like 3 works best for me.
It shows 52.5
